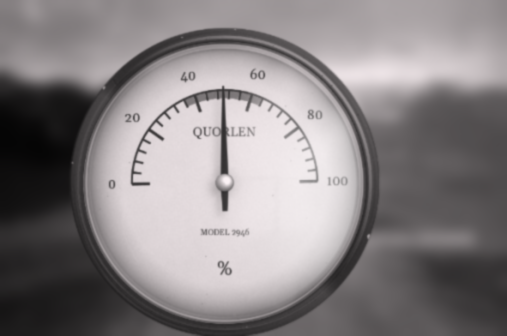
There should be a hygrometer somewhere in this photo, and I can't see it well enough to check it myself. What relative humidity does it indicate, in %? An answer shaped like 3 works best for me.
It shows 50
